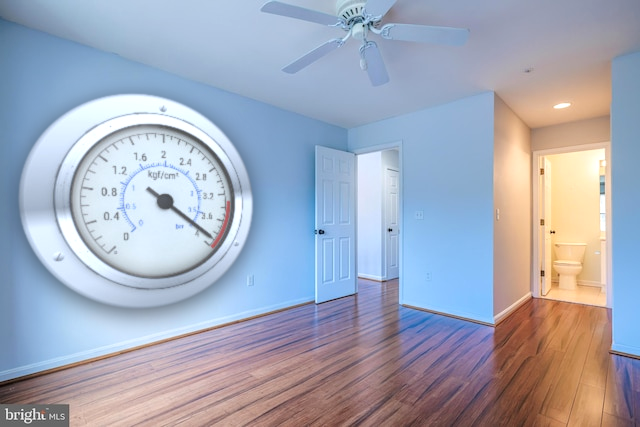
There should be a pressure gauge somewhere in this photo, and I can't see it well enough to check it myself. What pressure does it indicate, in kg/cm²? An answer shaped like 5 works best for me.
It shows 3.9
